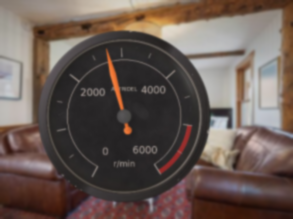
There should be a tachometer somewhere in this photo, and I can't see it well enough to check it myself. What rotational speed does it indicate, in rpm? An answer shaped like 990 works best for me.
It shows 2750
